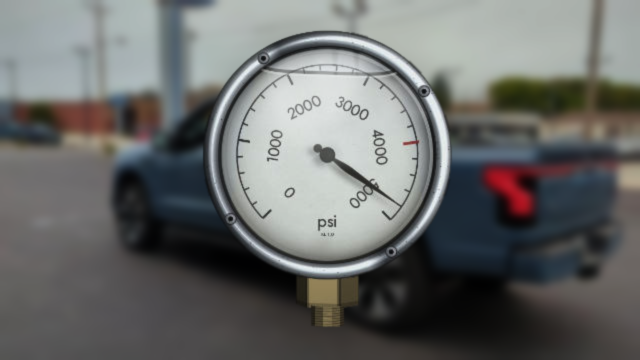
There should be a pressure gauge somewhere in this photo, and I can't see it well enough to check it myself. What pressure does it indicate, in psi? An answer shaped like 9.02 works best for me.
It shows 4800
